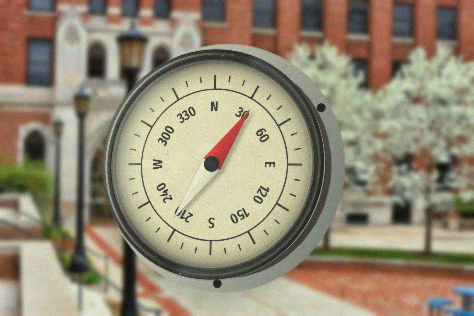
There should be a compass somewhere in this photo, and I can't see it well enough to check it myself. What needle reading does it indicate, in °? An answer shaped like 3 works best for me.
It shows 35
